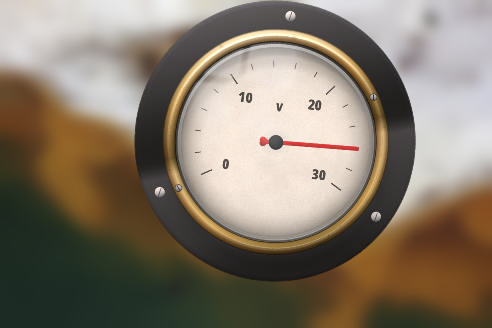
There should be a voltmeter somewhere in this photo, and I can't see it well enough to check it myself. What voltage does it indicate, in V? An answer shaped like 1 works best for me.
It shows 26
